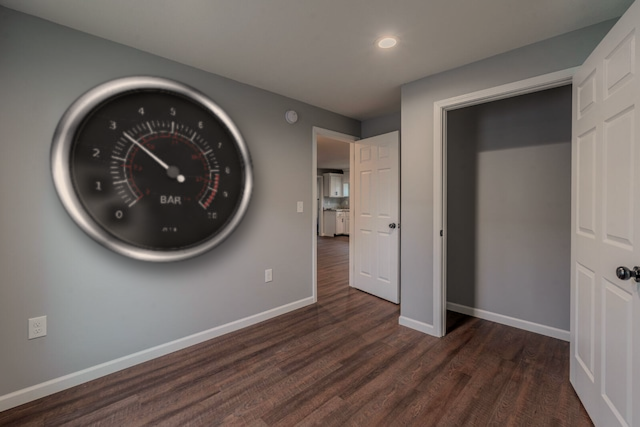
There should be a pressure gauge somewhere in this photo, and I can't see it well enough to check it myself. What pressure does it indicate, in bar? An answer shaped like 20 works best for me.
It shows 3
